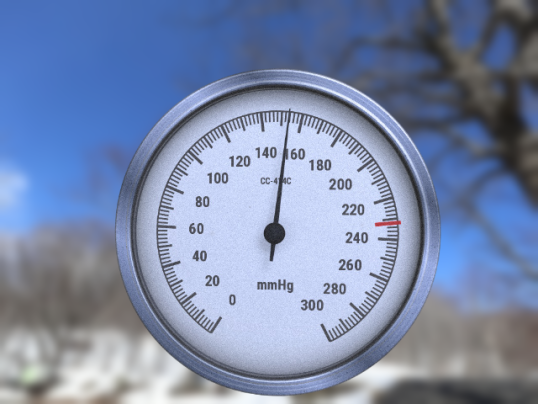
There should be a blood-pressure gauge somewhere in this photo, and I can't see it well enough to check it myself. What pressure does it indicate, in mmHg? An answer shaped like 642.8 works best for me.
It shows 154
